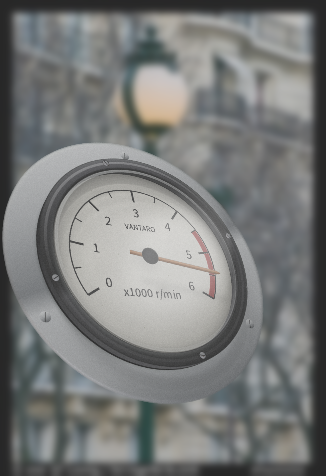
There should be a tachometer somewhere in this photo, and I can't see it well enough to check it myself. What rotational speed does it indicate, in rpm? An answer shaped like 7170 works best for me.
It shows 5500
